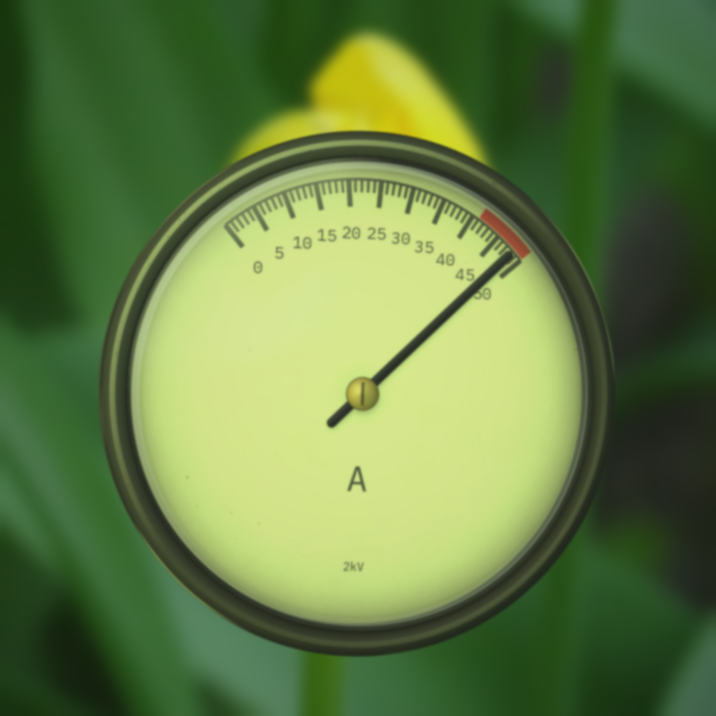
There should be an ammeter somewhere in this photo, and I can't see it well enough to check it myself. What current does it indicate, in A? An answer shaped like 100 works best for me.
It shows 48
